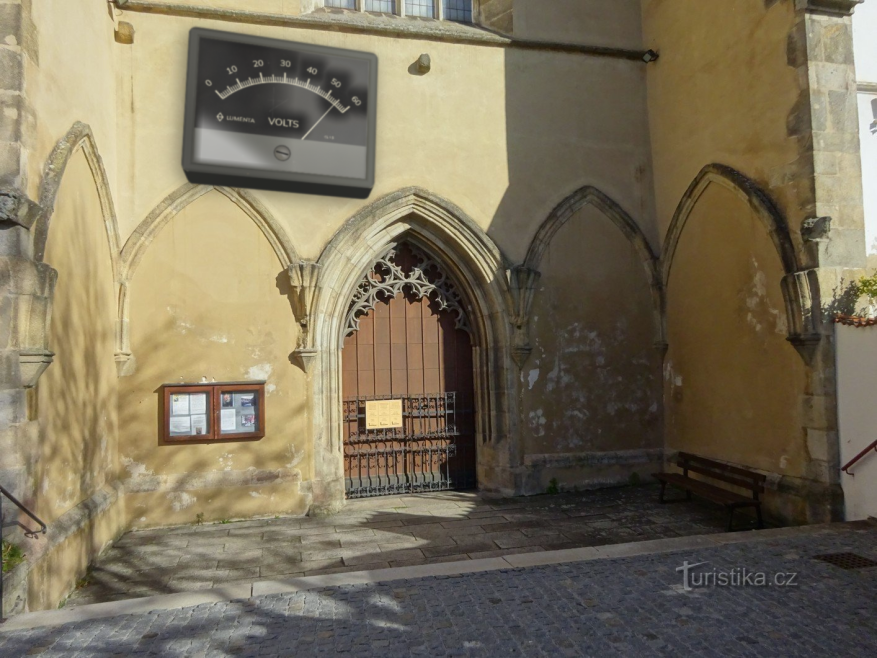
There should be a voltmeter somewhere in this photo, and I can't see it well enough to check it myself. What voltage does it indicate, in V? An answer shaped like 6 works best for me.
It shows 55
